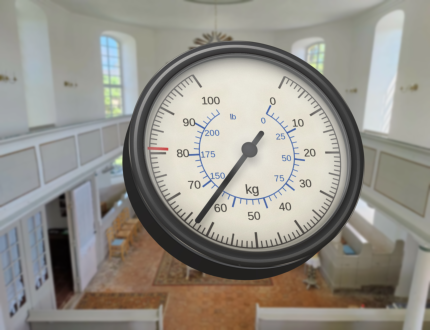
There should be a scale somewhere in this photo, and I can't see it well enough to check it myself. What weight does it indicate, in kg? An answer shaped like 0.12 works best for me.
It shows 63
